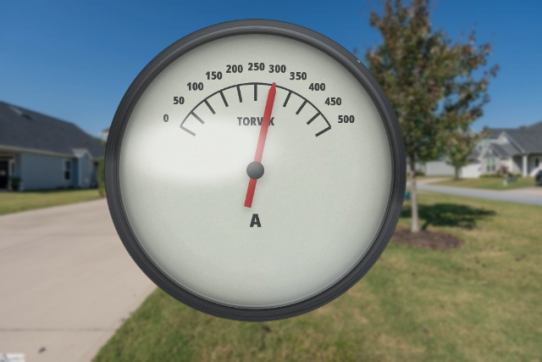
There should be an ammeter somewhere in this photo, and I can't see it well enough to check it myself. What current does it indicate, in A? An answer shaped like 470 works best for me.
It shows 300
